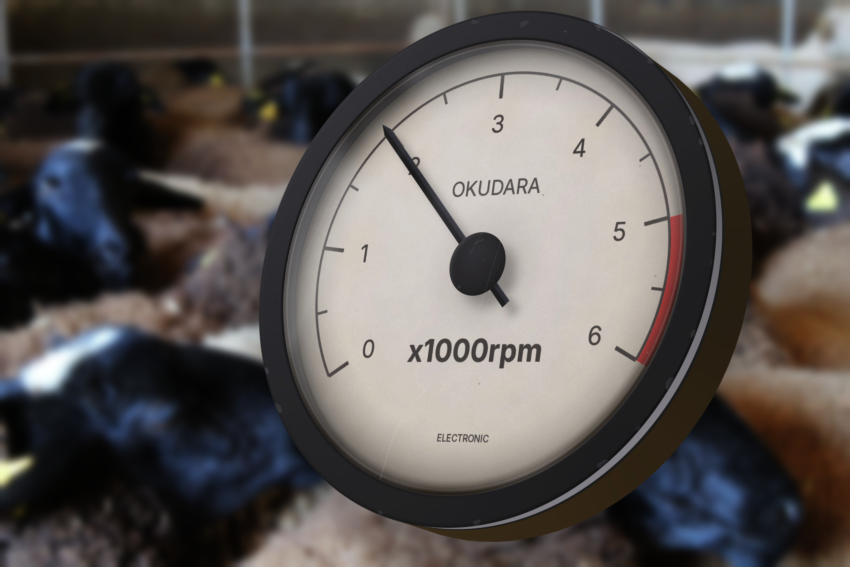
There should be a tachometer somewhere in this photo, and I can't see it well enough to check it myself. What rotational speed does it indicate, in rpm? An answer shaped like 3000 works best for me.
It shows 2000
